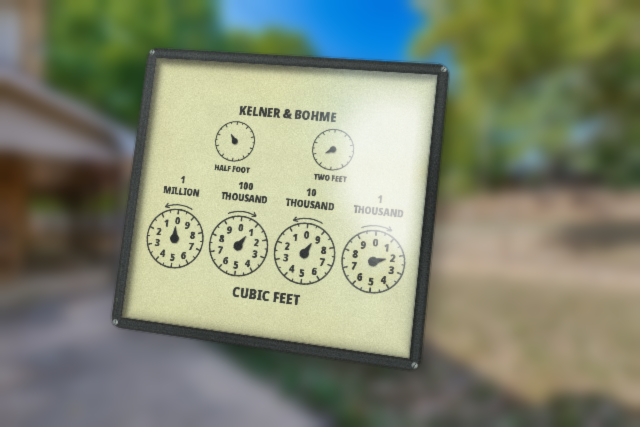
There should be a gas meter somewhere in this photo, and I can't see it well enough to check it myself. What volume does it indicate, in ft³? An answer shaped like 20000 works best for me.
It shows 9200
